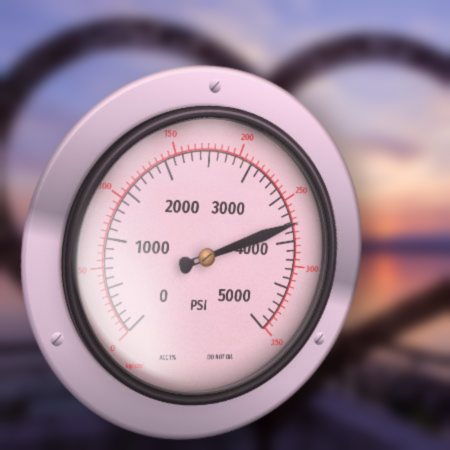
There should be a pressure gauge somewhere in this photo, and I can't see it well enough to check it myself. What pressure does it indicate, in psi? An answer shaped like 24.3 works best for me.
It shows 3800
